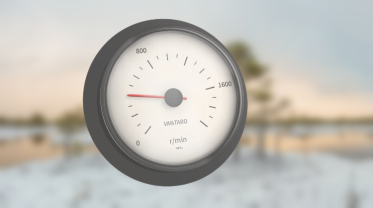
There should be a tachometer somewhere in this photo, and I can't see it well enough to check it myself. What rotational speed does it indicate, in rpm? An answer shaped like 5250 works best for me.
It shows 400
